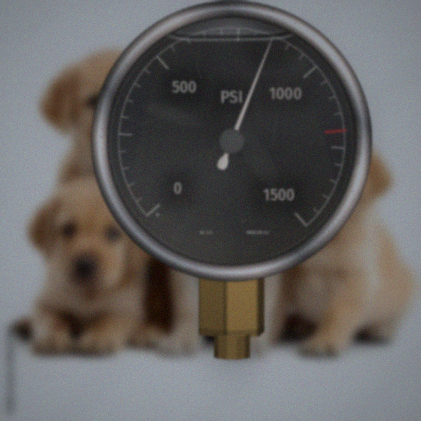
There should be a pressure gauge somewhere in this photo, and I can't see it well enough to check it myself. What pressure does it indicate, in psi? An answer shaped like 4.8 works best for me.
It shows 850
